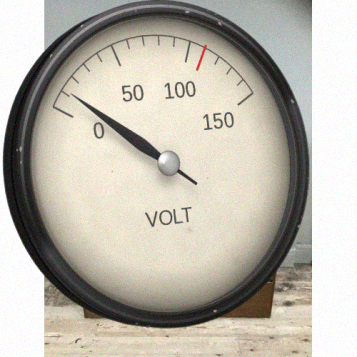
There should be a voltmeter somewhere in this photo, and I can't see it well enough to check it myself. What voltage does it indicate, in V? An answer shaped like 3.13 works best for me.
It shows 10
